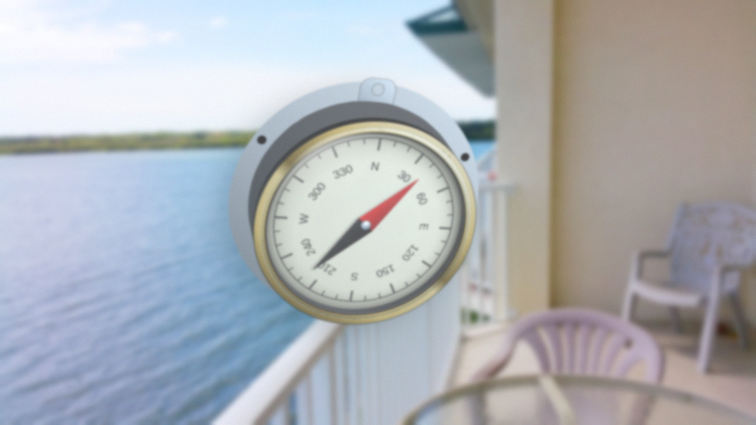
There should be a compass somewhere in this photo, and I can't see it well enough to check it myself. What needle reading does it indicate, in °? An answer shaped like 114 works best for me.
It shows 40
